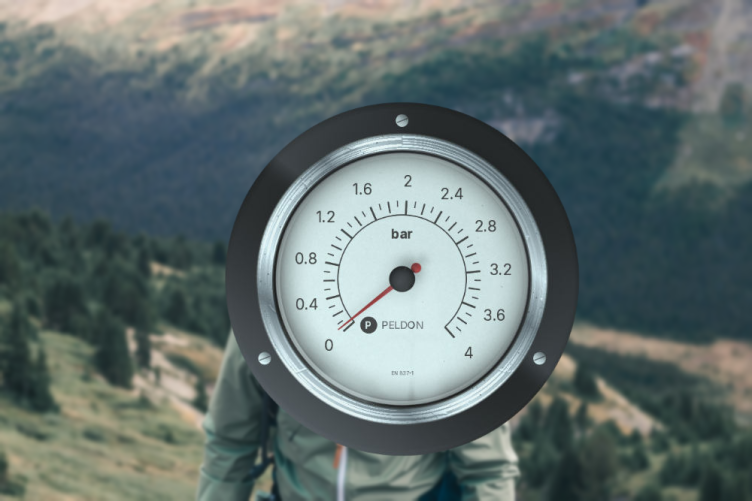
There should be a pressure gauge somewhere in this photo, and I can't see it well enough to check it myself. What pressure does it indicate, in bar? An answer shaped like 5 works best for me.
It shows 0.05
